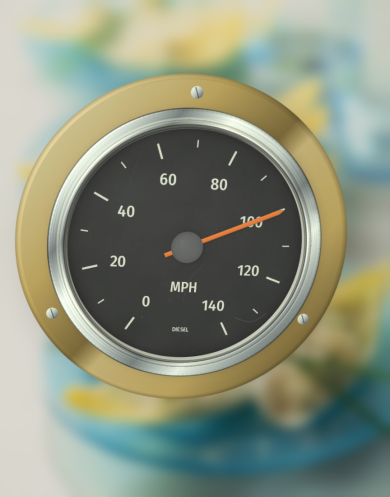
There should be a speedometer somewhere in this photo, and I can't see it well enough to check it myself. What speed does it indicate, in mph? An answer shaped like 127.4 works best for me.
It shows 100
